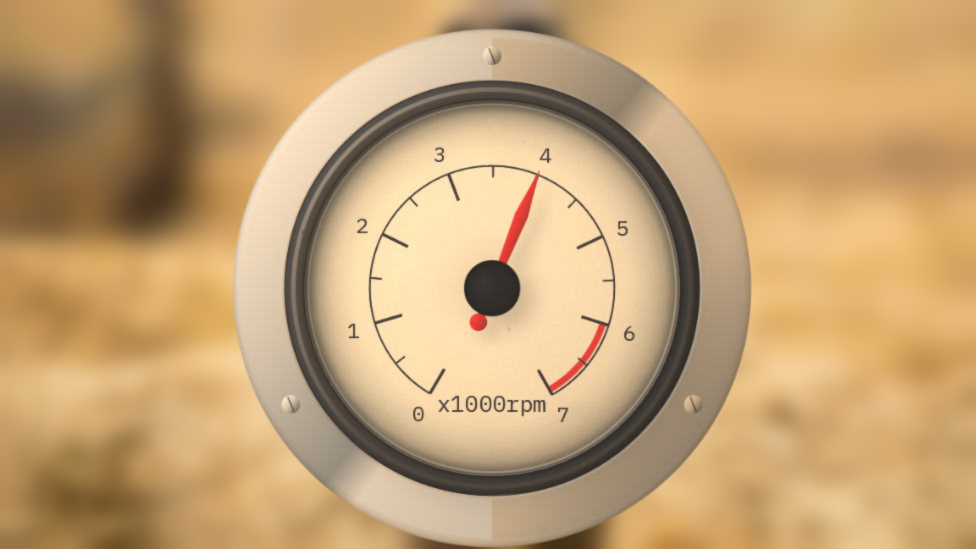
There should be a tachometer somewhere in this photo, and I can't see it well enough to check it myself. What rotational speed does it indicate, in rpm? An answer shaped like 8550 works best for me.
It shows 4000
